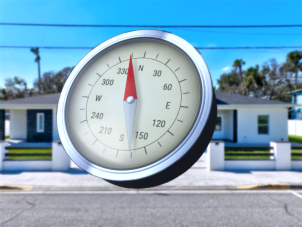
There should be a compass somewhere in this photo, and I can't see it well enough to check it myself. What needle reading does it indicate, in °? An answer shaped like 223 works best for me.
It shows 345
